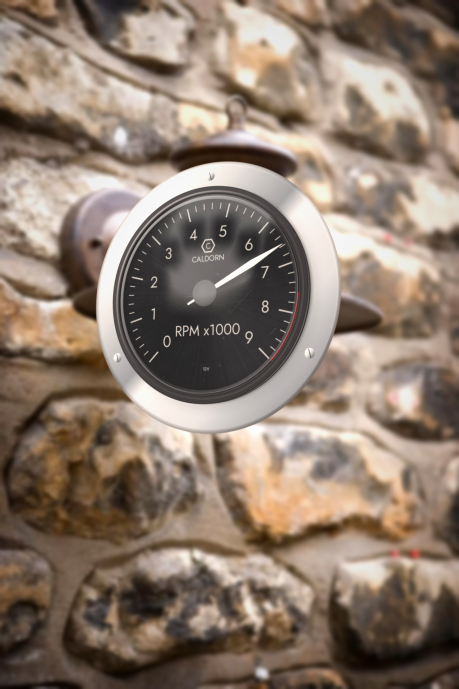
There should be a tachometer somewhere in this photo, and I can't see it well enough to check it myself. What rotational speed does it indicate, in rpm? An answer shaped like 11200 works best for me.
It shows 6600
